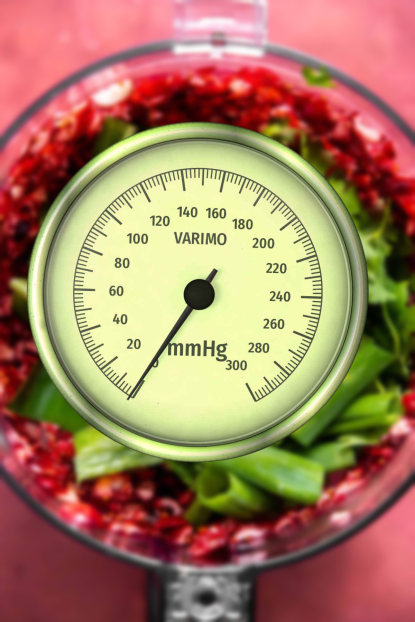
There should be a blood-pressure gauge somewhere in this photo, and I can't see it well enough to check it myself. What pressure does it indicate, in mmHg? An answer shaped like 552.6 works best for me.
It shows 2
